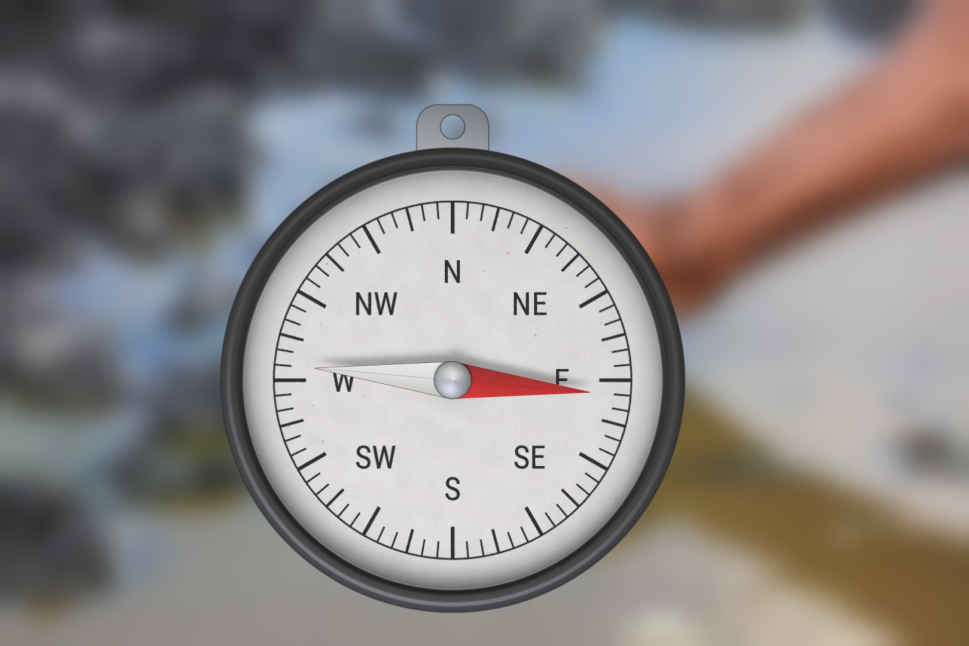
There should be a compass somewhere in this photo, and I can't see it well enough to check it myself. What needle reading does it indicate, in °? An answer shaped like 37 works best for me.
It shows 95
